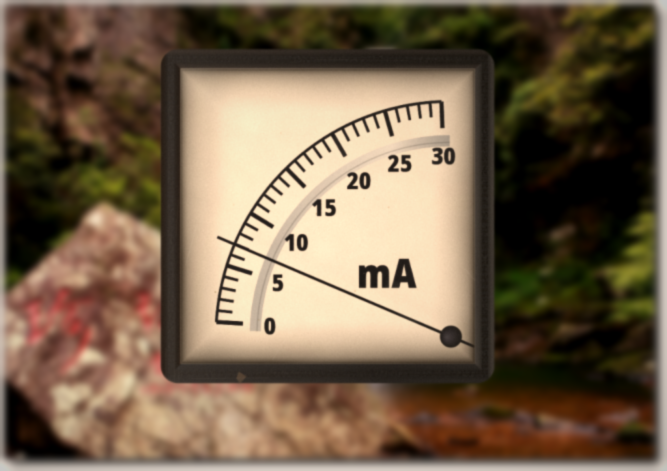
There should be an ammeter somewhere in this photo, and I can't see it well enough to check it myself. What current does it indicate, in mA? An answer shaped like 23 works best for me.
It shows 7
